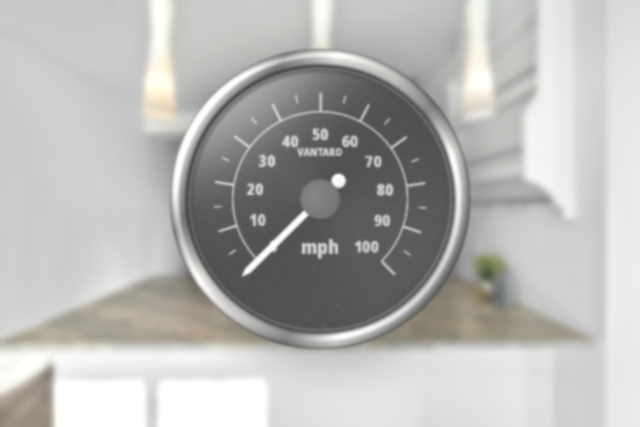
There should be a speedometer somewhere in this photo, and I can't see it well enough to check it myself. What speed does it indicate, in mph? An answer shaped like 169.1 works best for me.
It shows 0
